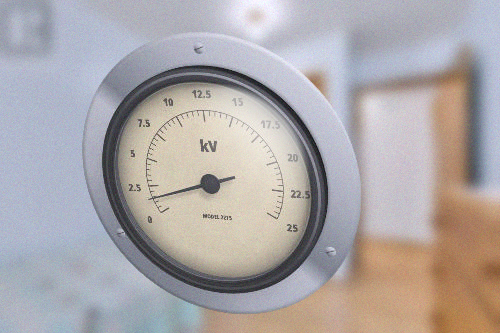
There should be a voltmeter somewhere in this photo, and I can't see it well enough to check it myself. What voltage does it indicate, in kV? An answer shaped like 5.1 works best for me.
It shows 1.5
